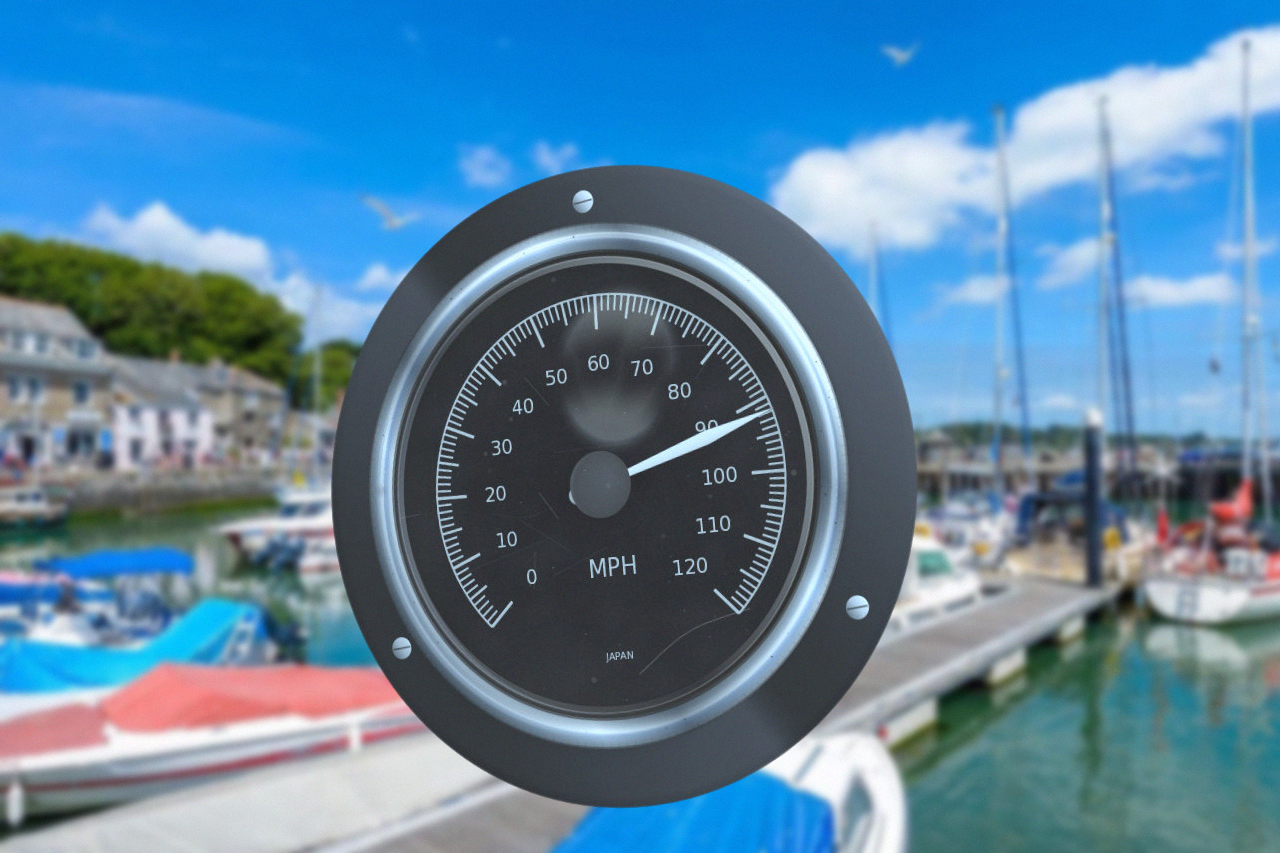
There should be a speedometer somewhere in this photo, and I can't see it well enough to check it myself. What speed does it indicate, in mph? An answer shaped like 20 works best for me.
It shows 92
